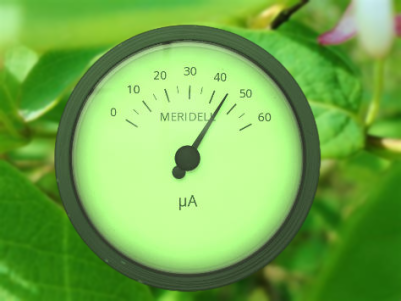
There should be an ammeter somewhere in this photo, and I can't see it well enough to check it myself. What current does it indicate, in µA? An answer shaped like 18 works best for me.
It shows 45
